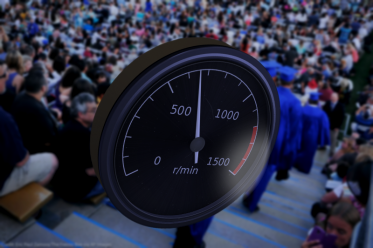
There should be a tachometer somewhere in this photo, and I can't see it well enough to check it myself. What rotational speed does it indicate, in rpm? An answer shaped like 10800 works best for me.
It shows 650
